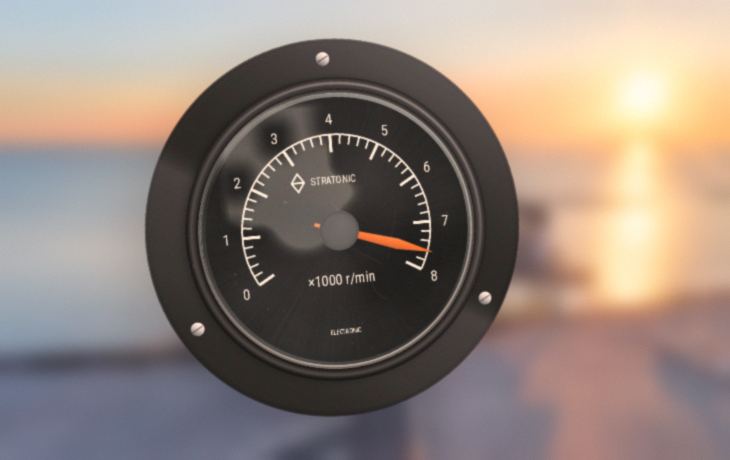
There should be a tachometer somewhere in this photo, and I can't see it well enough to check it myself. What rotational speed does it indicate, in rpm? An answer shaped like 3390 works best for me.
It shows 7600
